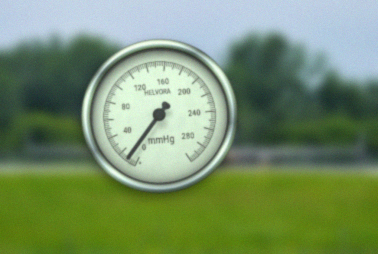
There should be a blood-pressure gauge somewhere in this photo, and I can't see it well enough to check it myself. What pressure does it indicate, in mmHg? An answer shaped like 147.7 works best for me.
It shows 10
